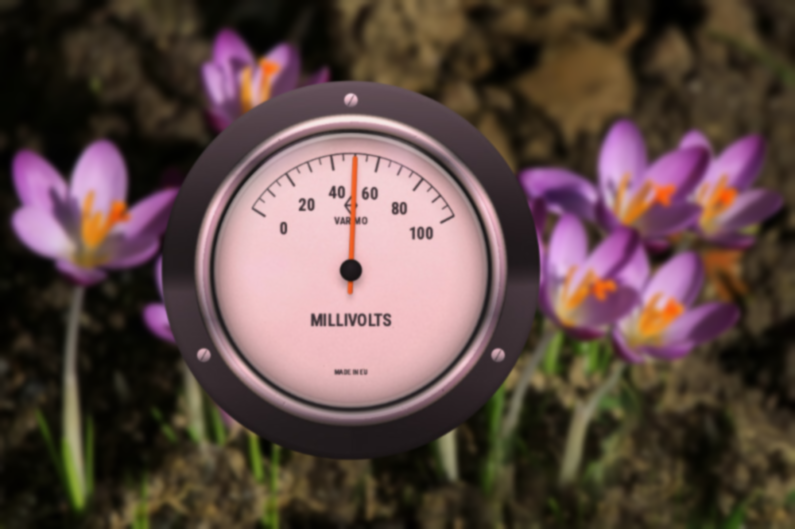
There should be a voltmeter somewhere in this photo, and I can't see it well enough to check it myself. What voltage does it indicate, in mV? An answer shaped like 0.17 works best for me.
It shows 50
